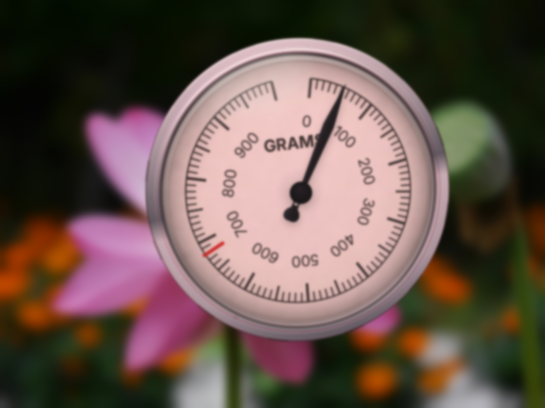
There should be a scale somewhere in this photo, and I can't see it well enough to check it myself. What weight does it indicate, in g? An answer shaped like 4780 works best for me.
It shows 50
